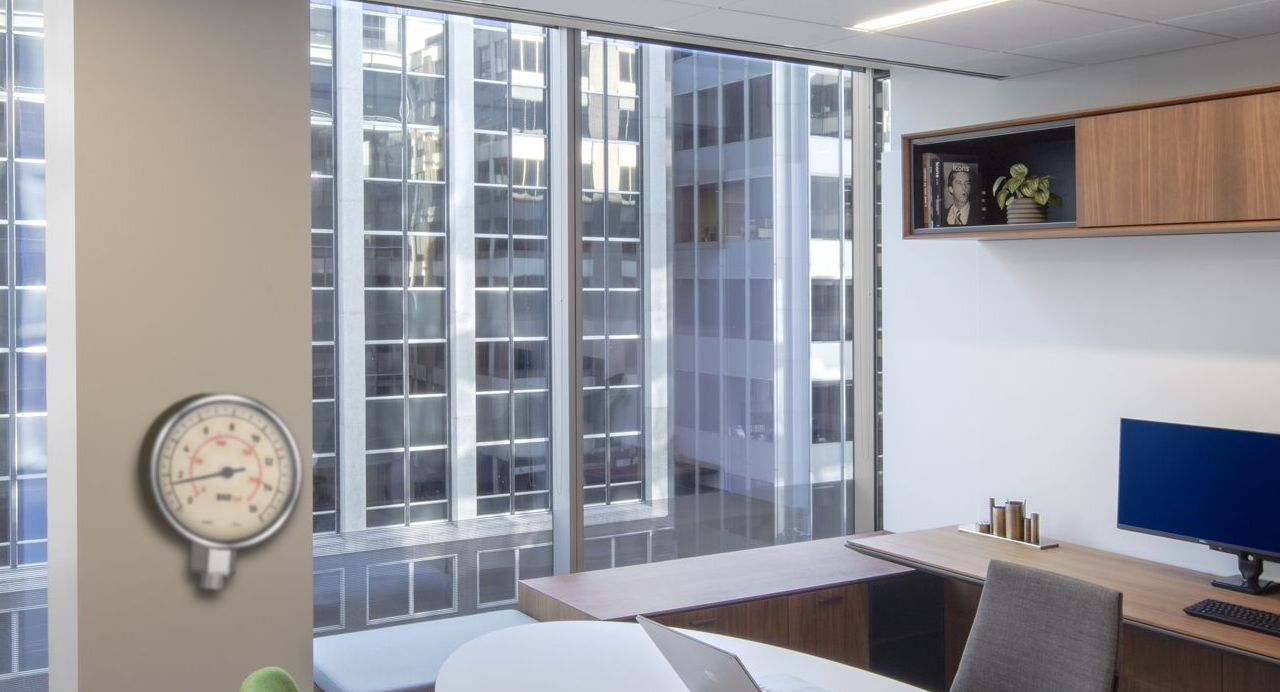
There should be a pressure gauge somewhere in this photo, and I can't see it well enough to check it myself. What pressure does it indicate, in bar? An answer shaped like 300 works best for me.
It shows 1.5
